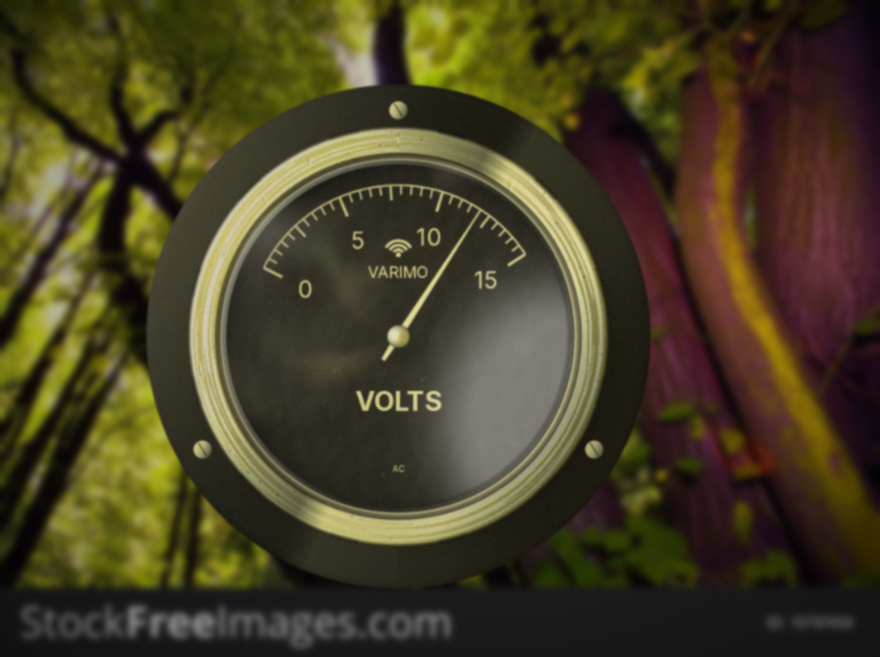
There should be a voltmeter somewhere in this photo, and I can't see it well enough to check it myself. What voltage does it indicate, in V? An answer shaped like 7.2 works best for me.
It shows 12
